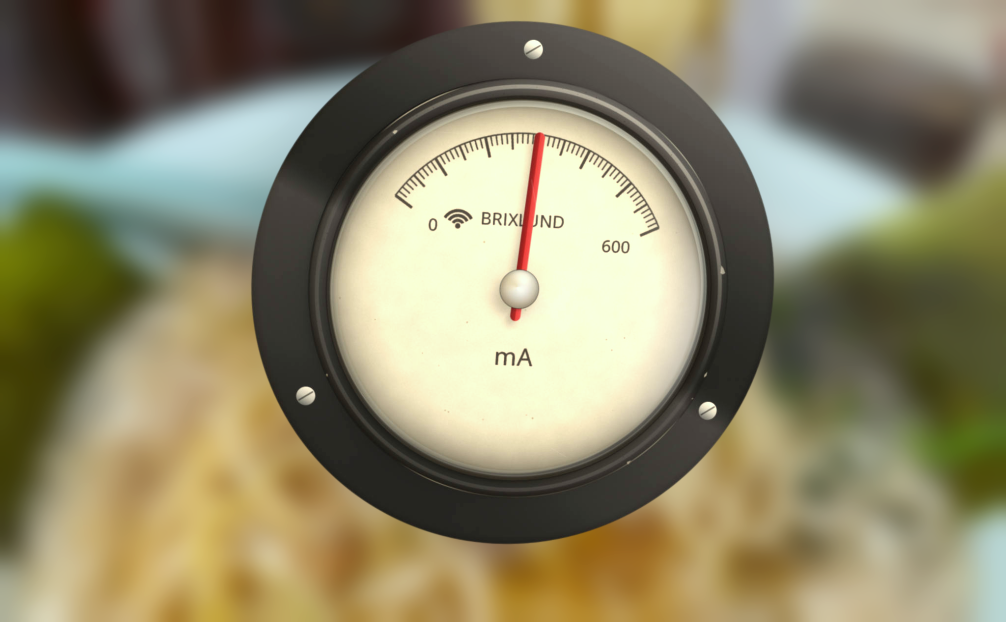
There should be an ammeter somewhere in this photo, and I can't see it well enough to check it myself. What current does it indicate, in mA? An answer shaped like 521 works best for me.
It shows 300
